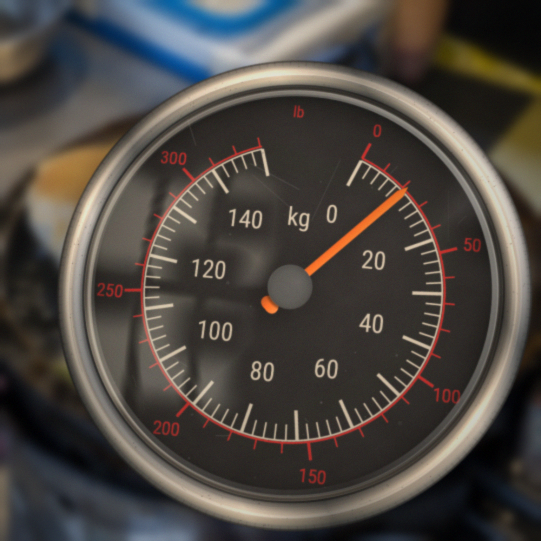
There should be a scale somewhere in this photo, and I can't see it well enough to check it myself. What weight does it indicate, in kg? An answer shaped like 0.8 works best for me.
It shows 10
